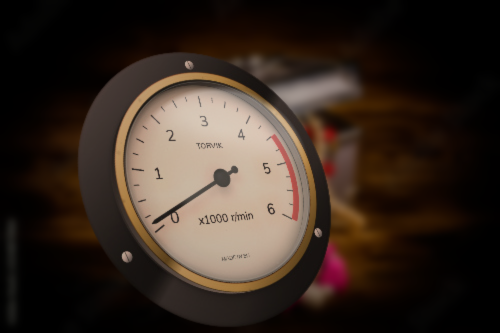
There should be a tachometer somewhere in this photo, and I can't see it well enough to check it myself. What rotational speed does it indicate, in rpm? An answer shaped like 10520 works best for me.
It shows 125
